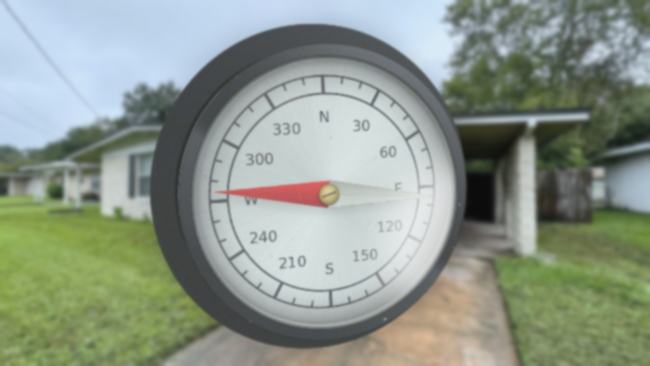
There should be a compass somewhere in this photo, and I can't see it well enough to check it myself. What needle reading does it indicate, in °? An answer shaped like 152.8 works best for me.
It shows 275
